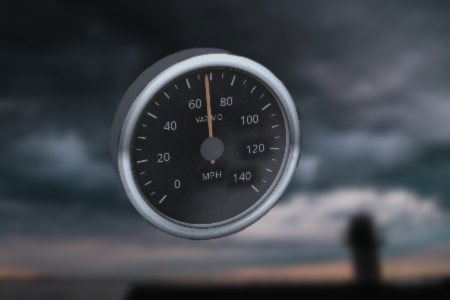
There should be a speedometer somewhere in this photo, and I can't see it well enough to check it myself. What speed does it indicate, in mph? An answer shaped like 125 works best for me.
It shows 67.5
